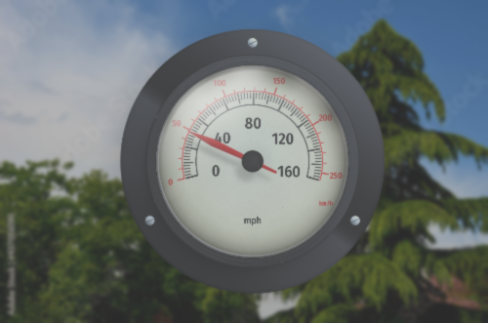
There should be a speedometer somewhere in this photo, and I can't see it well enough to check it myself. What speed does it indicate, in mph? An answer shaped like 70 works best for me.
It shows 30
